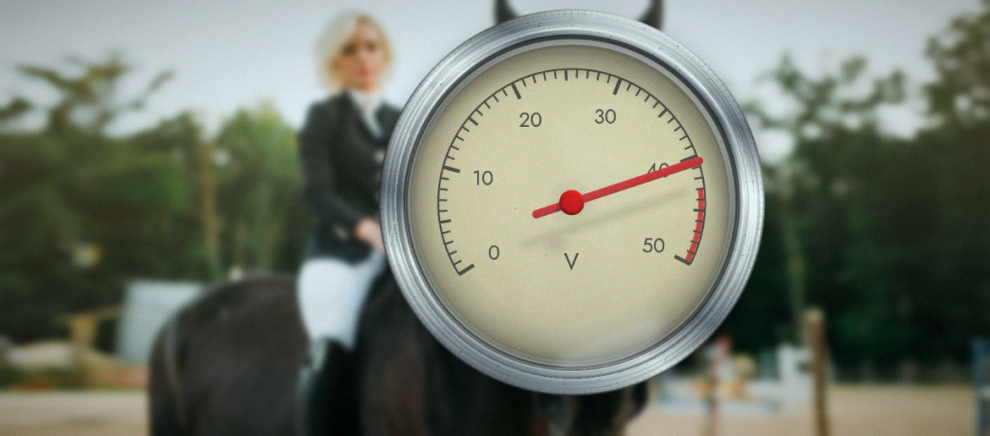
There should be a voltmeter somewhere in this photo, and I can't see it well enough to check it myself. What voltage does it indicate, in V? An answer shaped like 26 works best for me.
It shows 40.5
